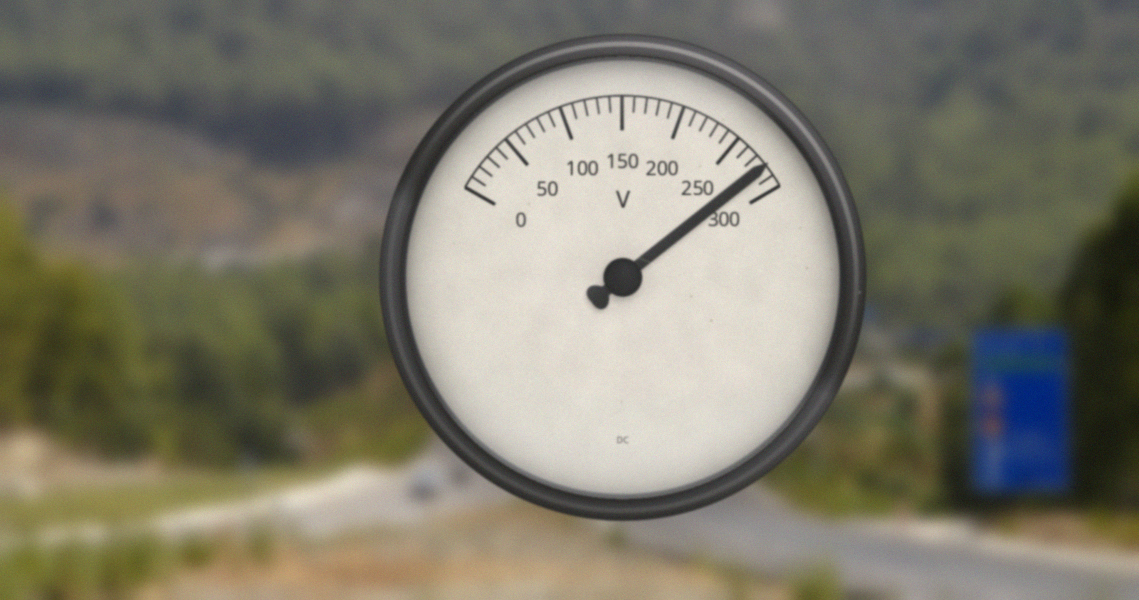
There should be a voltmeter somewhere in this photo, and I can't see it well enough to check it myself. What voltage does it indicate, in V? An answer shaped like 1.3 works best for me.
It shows 280
